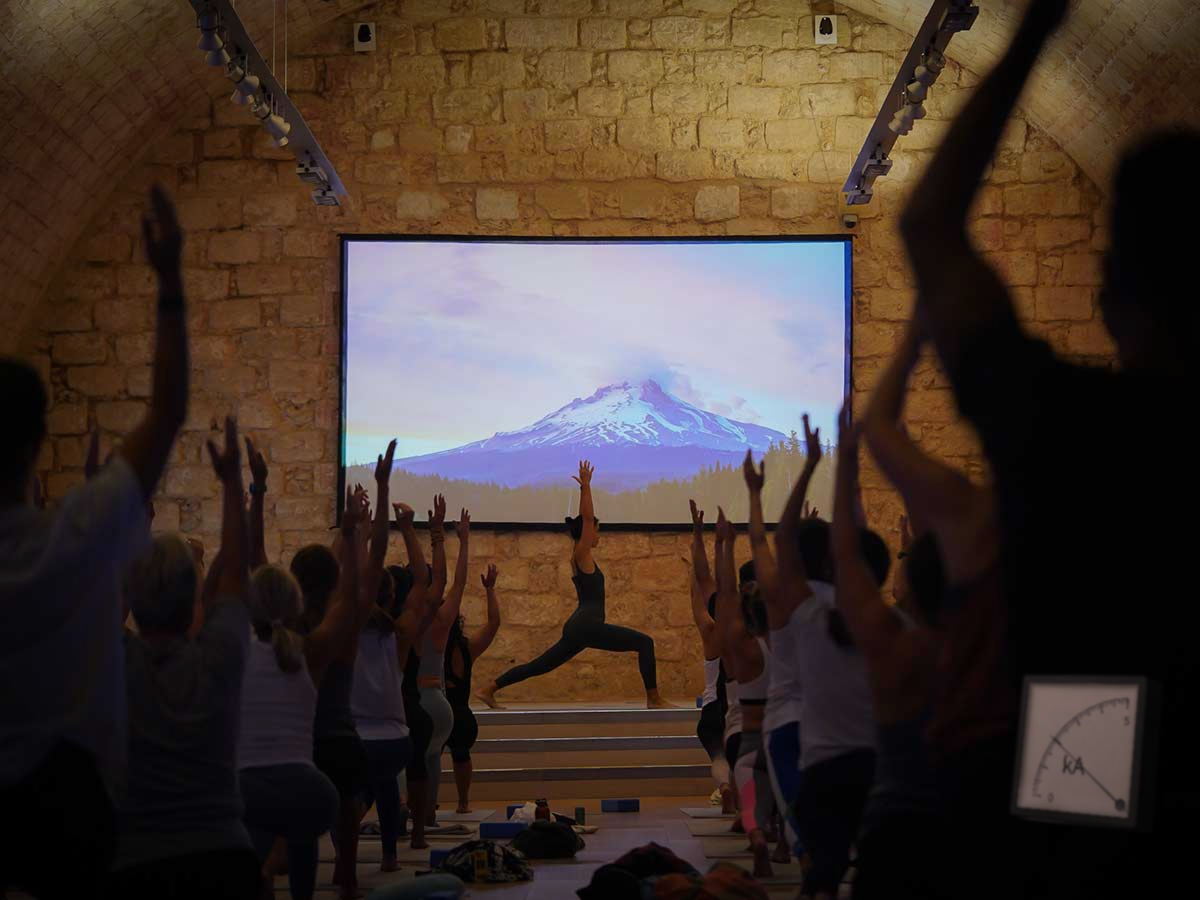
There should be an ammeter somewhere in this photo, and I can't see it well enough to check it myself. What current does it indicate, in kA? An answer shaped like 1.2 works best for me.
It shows 2
